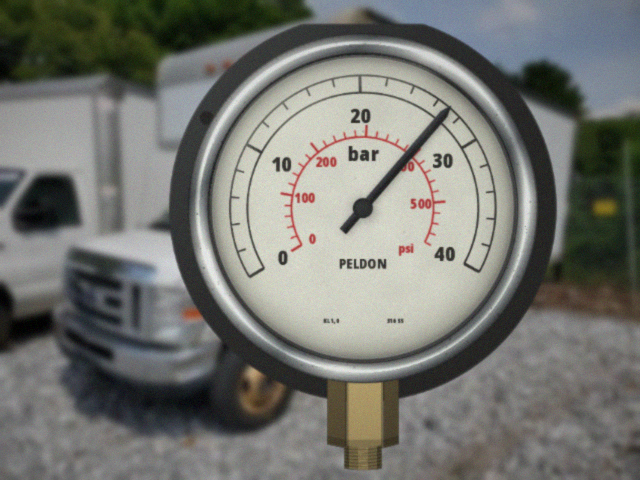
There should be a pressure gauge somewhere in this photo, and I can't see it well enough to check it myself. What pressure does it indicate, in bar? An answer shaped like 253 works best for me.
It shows 27
